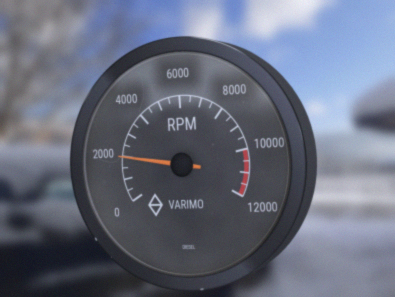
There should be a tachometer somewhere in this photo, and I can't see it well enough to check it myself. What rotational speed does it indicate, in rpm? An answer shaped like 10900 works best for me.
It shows 2000
